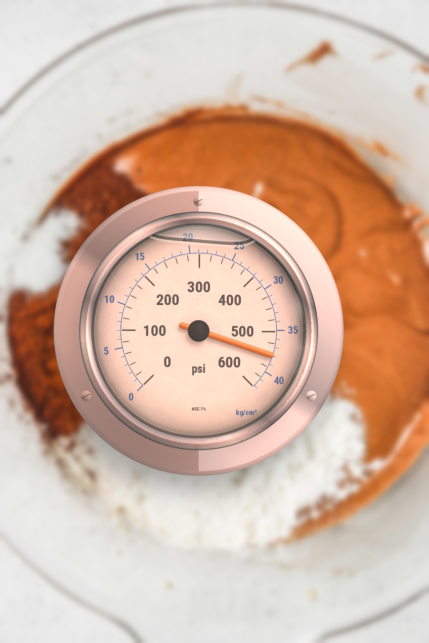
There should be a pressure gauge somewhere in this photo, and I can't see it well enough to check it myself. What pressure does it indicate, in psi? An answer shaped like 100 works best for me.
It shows 540
